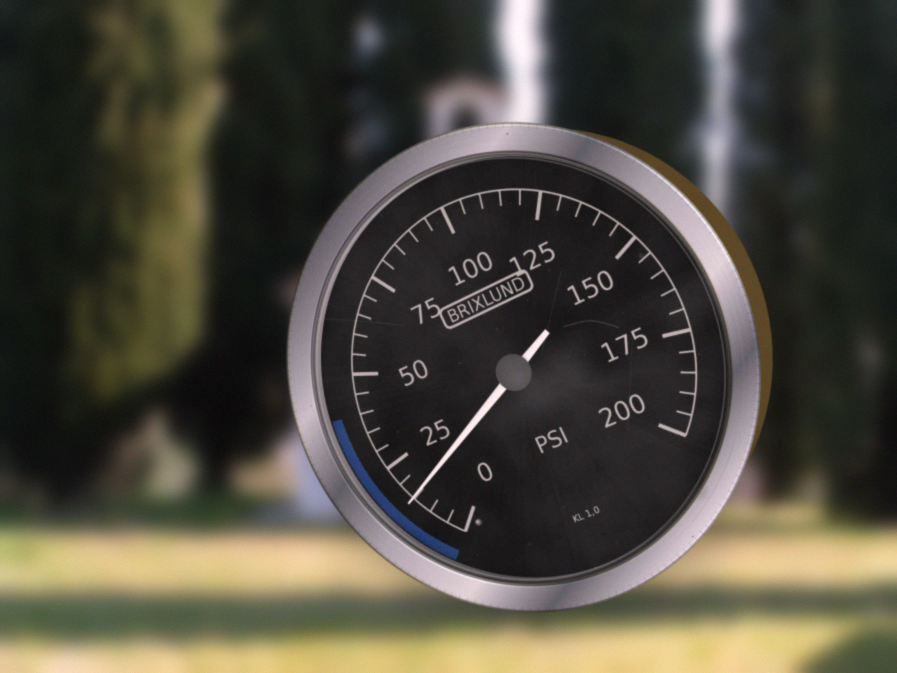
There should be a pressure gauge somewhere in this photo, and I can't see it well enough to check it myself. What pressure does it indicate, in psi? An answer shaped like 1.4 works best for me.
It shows 15
